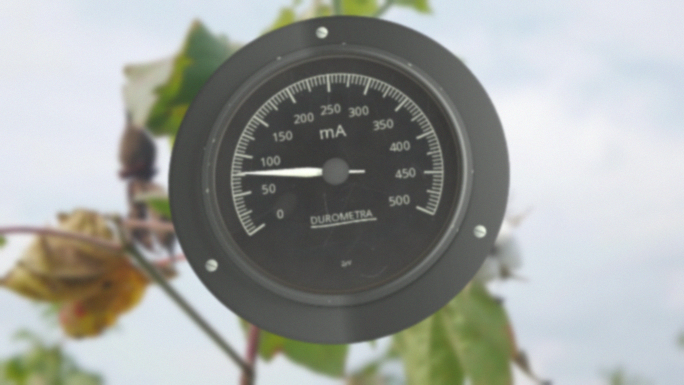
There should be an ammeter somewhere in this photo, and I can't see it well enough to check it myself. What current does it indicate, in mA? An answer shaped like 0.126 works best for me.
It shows 75
